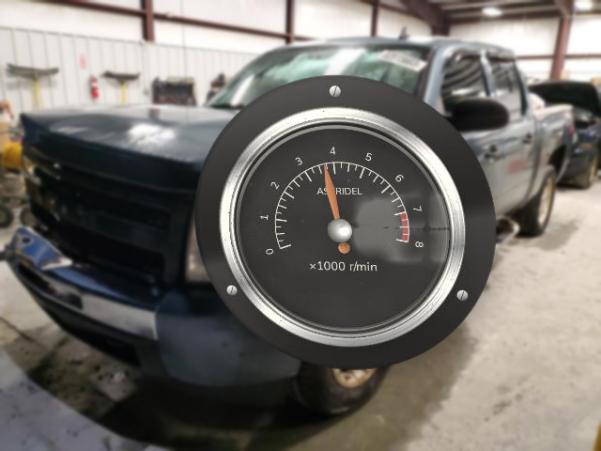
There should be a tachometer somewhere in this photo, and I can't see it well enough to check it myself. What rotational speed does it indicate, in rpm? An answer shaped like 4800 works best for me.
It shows 3750
